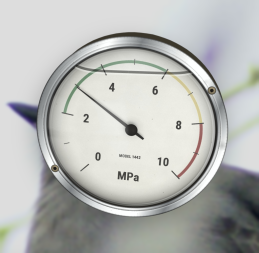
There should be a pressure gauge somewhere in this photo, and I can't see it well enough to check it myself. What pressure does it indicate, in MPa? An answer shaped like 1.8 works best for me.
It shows 3
